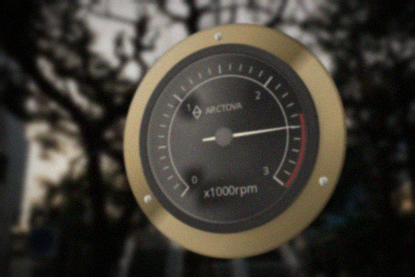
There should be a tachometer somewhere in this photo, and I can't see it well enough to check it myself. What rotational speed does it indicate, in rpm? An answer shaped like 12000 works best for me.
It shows 2500
